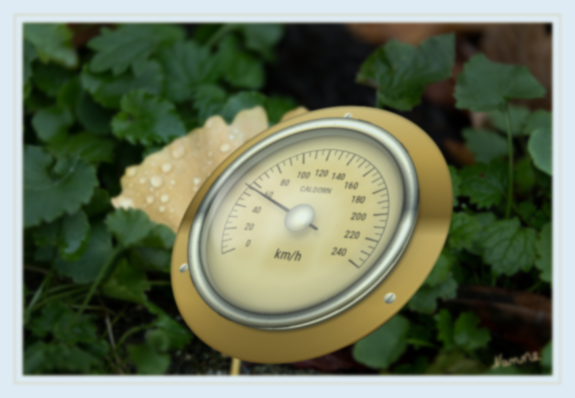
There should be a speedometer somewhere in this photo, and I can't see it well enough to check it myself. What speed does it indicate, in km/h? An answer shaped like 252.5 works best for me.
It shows 55
